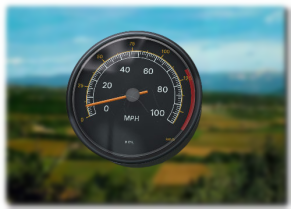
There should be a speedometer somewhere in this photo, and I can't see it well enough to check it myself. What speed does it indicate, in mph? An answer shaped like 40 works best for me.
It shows 5
